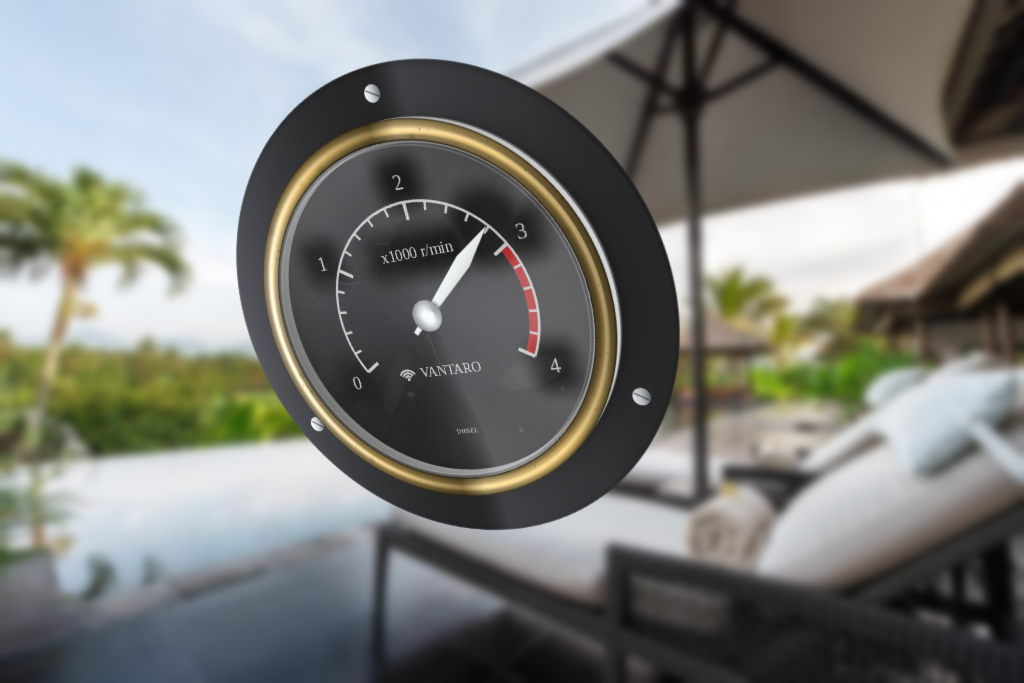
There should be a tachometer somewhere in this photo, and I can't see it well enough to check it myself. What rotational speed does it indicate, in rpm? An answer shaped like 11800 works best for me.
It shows 2800
